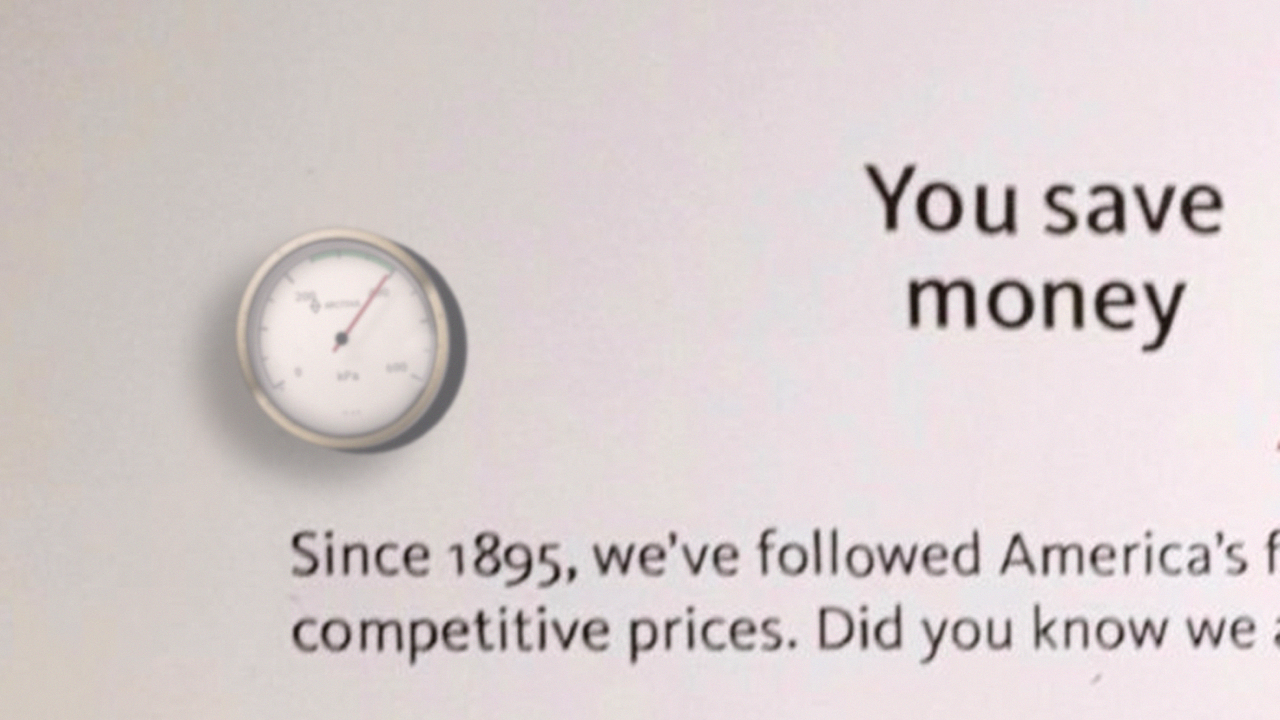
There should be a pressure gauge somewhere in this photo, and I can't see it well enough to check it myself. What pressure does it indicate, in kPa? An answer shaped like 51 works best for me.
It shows 400
